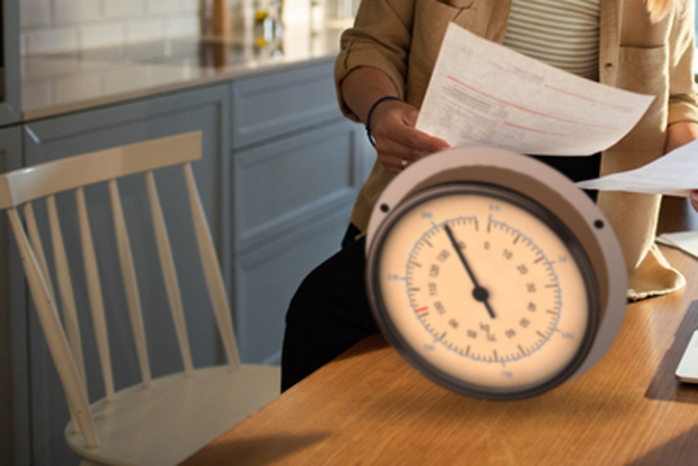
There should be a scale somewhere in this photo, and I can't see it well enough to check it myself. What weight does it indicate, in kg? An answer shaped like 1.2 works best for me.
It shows 140
